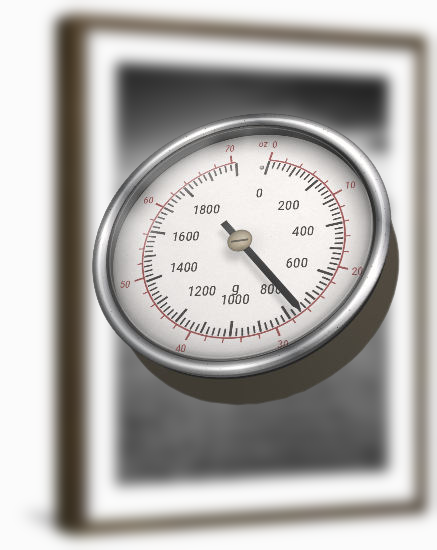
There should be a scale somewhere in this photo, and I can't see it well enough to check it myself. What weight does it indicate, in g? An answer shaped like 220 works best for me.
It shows 760
